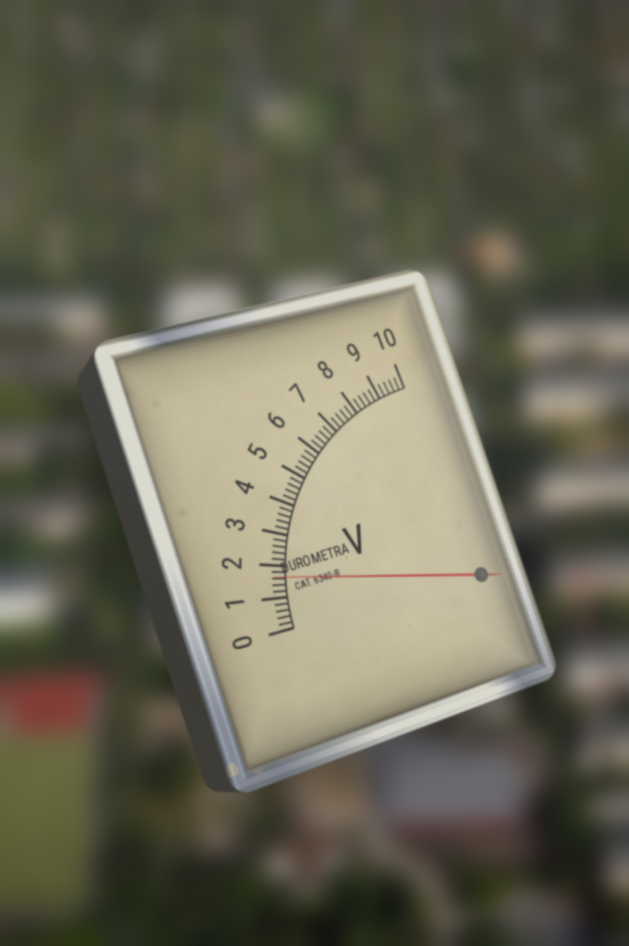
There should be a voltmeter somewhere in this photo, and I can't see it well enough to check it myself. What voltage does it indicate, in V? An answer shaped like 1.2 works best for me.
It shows 1.6
